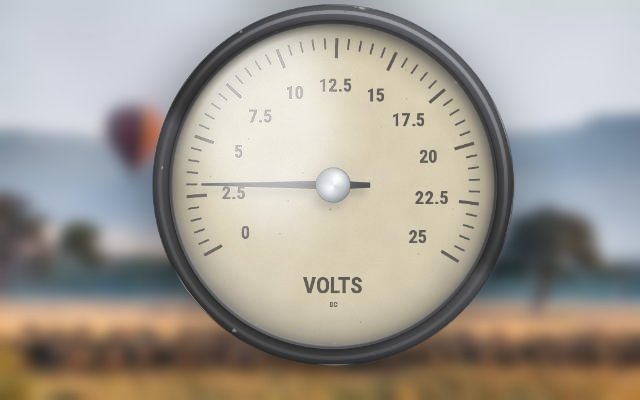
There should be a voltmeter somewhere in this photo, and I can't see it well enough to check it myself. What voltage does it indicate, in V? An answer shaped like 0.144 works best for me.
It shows 3
